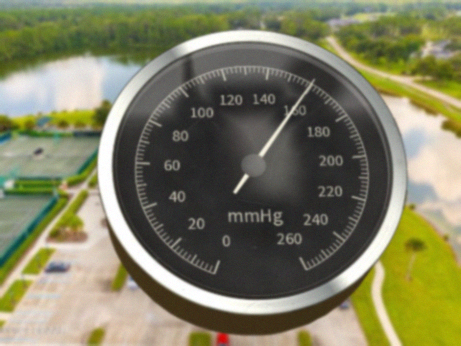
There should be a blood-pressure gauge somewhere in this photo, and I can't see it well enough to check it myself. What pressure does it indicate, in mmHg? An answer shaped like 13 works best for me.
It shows 160
